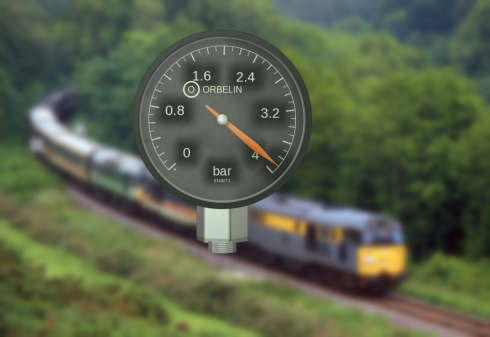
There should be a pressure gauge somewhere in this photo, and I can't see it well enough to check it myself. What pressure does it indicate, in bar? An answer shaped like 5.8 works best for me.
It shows 3.9
